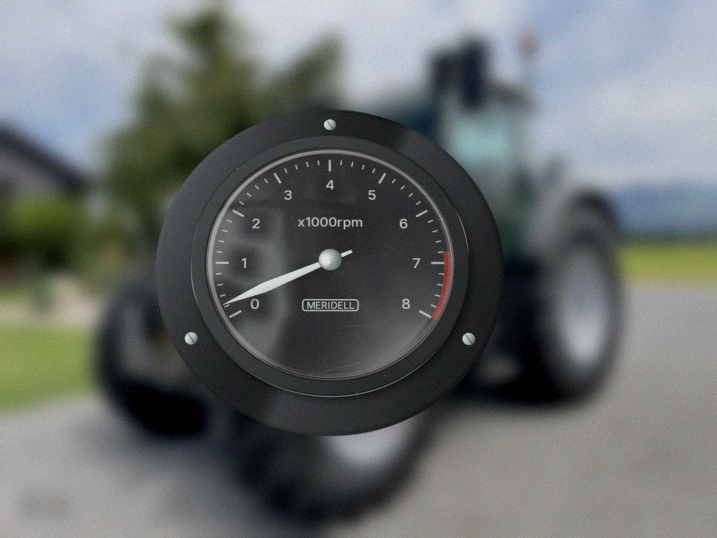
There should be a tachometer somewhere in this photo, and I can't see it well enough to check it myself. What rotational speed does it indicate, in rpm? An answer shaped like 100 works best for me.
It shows 200
